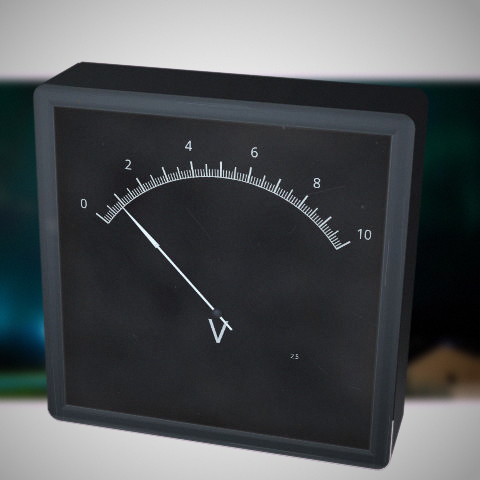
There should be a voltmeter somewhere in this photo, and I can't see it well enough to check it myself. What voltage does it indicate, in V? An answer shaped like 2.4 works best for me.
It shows 1
